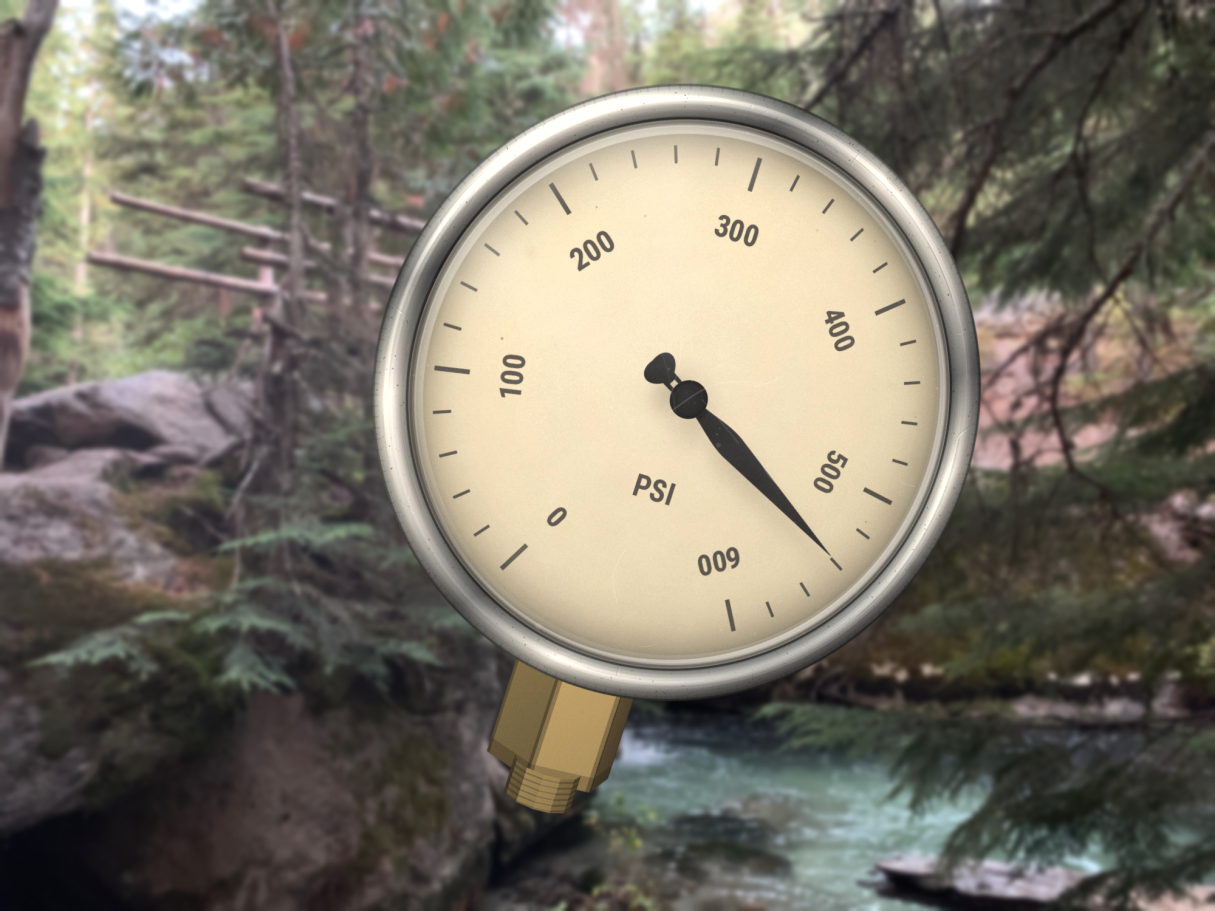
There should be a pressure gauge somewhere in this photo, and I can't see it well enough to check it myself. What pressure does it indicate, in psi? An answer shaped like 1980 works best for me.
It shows 540
